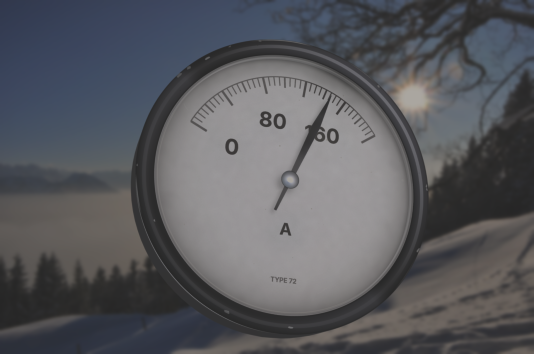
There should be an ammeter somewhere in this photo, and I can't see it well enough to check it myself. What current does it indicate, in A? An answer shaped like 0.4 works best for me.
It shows 145
